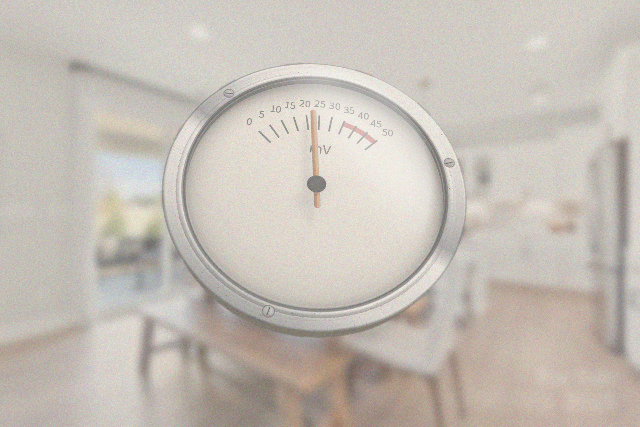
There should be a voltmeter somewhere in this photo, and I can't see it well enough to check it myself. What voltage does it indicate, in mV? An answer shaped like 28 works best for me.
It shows 22.5
